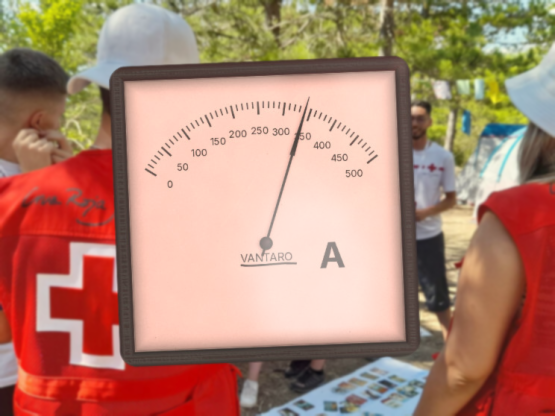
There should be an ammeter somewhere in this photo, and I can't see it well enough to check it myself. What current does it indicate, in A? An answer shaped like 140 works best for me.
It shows 340
